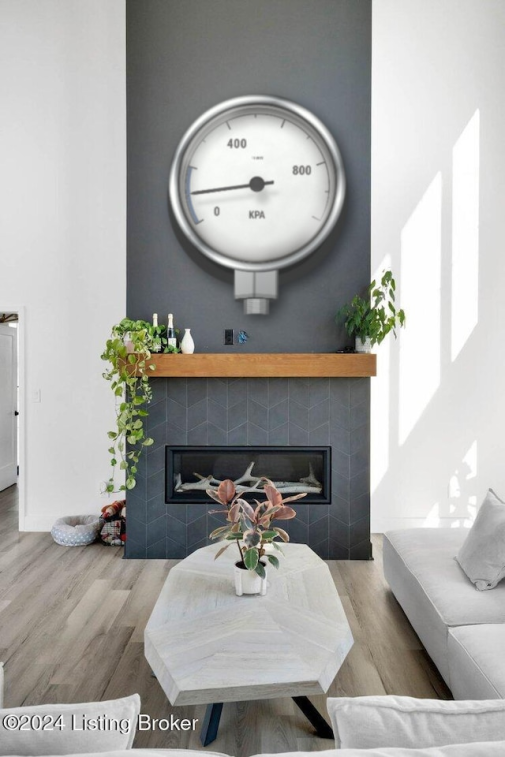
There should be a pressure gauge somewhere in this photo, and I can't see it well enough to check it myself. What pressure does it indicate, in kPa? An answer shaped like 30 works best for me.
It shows 100
